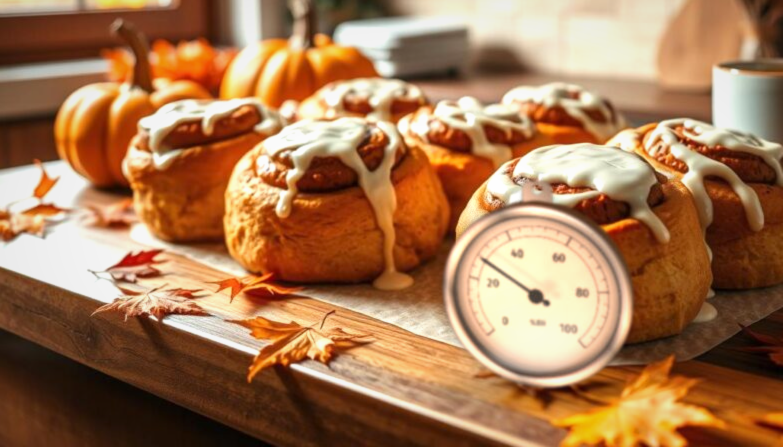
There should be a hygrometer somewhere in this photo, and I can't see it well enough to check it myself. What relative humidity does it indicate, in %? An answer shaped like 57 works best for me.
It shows 28
